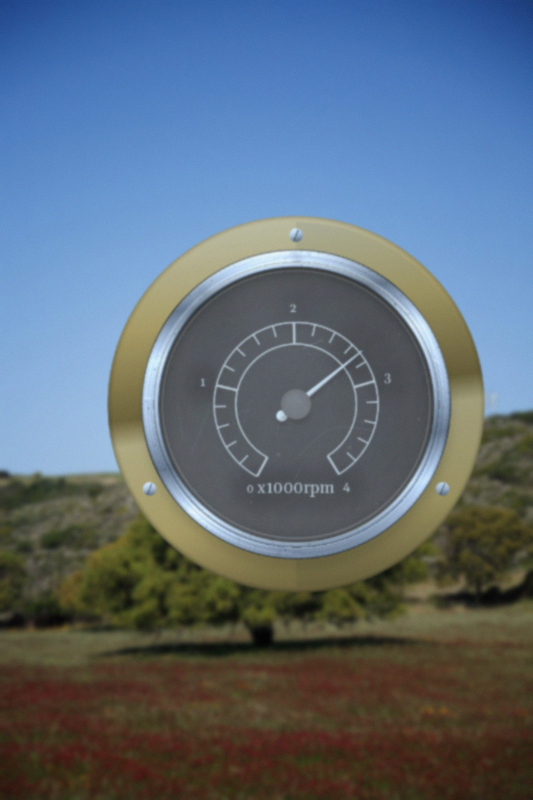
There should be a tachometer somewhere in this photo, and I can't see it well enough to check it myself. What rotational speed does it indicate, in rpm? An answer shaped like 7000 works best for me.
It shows 2700
